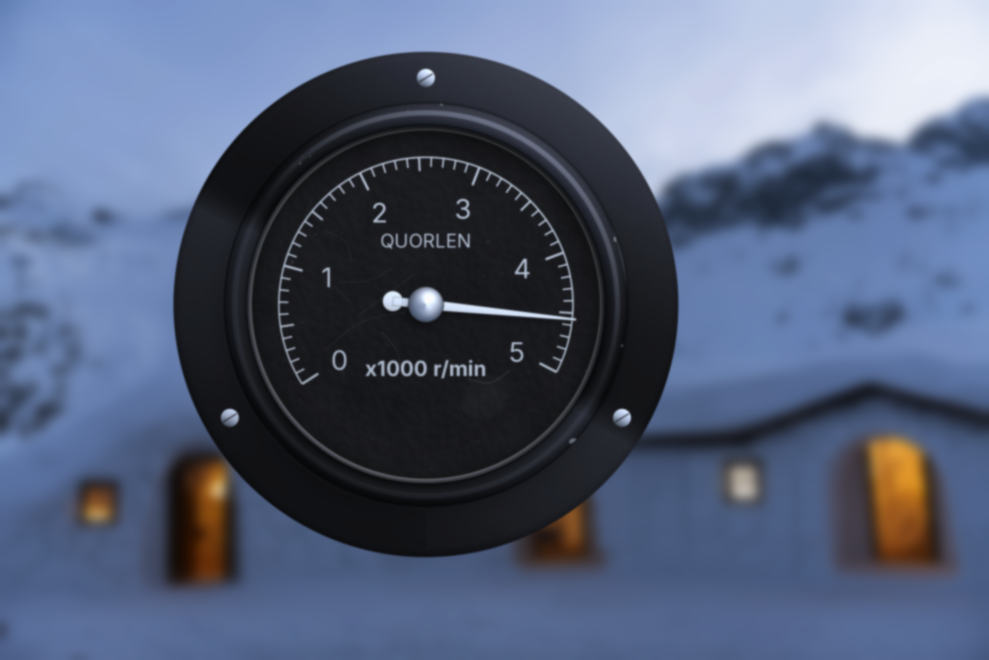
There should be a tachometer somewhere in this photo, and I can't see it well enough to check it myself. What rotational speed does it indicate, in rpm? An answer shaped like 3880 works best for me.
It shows 4550
